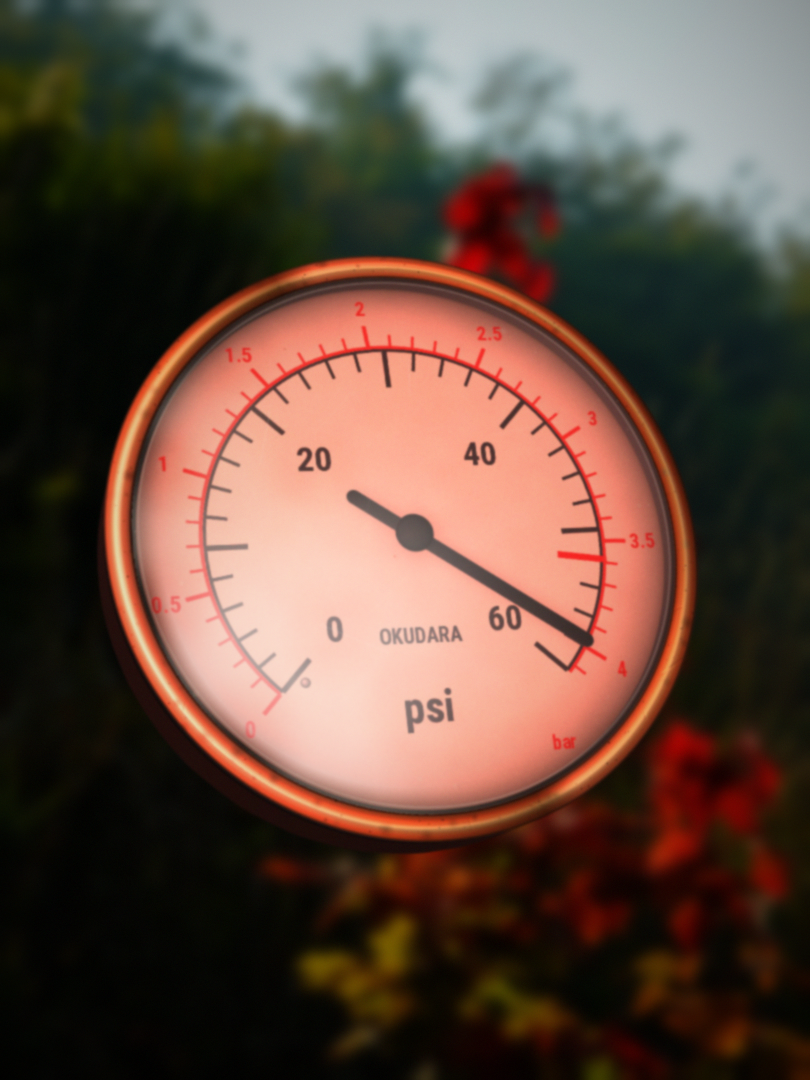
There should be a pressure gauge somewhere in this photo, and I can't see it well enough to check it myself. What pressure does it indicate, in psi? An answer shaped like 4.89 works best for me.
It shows 58
